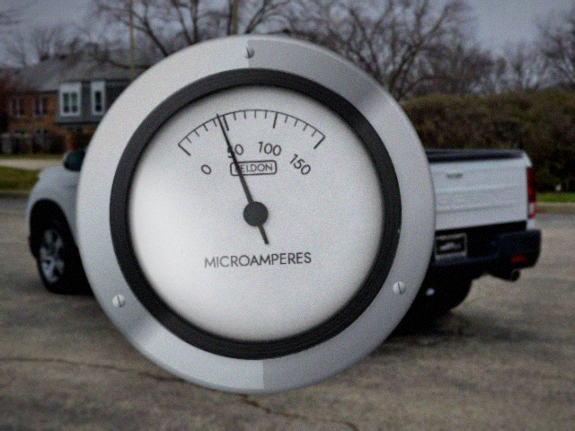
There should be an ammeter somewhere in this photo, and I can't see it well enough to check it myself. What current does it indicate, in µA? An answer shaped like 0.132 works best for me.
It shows 45
